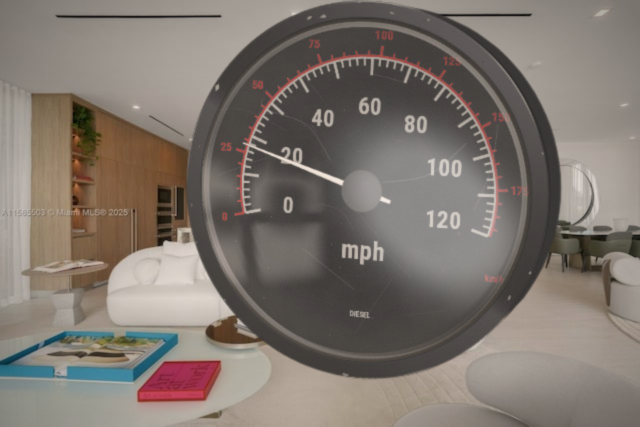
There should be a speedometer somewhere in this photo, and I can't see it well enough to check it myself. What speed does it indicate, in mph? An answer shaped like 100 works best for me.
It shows 18
